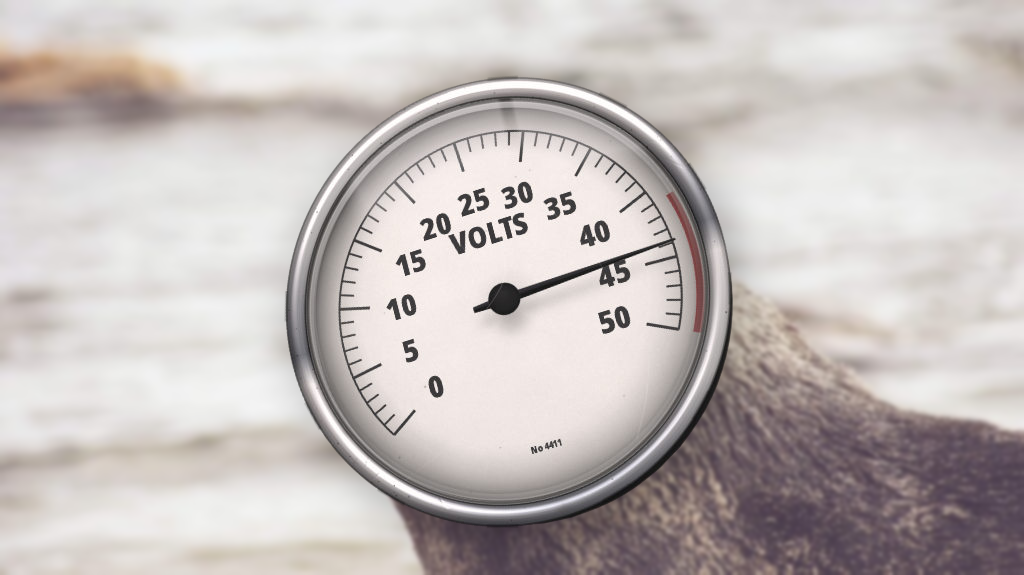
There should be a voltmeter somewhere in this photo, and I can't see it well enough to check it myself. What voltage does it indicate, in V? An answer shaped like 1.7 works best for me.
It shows 44
